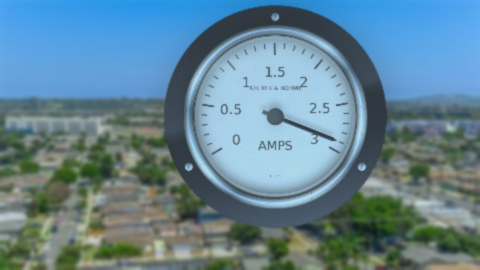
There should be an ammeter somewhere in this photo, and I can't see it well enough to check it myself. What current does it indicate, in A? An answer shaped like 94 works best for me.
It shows 2.9
